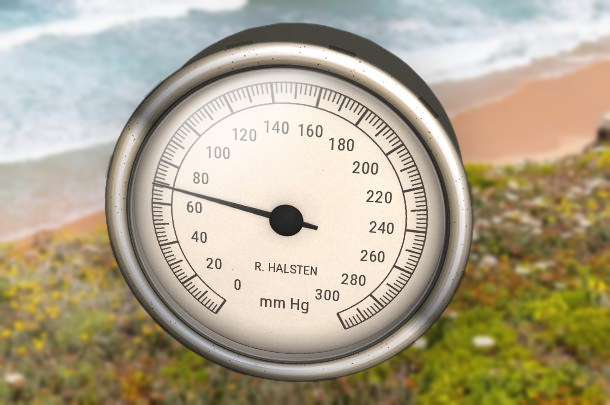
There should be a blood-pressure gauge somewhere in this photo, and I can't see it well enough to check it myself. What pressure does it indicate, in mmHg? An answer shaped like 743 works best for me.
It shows 70
